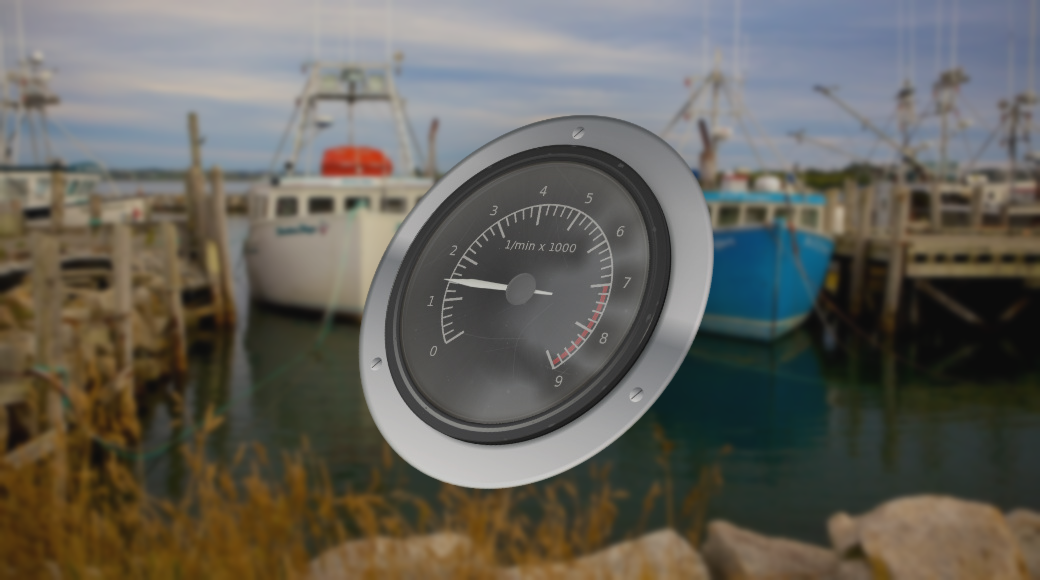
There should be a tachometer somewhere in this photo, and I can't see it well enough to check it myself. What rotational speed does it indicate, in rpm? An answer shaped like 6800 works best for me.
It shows 1400
